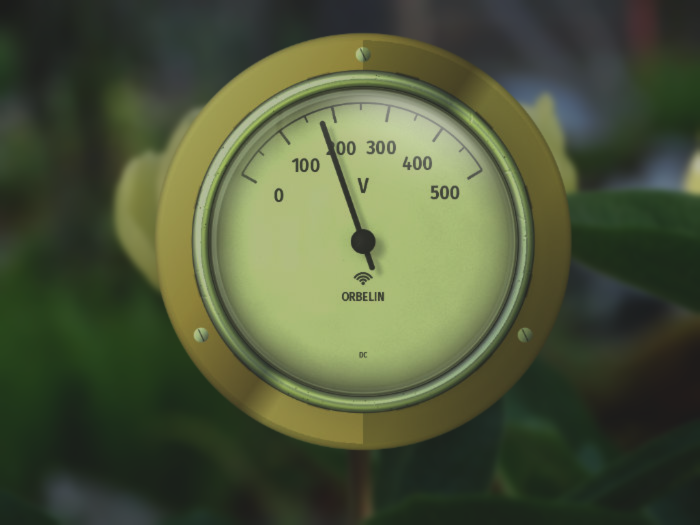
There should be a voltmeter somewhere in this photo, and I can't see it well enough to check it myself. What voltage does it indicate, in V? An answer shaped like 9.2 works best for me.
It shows 175
